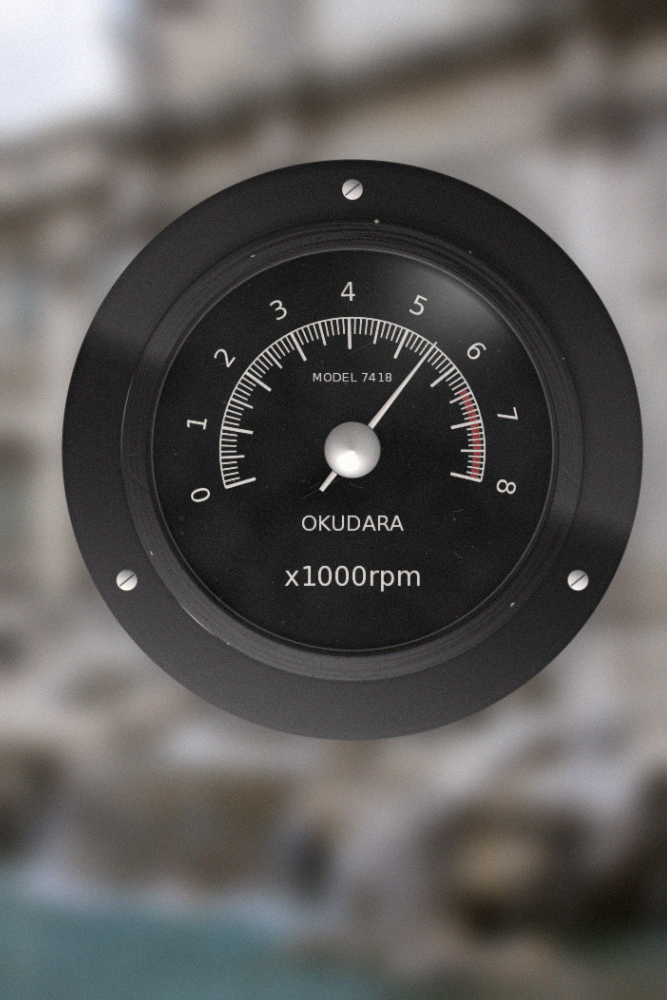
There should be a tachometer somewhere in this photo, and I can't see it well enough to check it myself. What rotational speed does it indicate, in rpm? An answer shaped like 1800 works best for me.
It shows 5500
